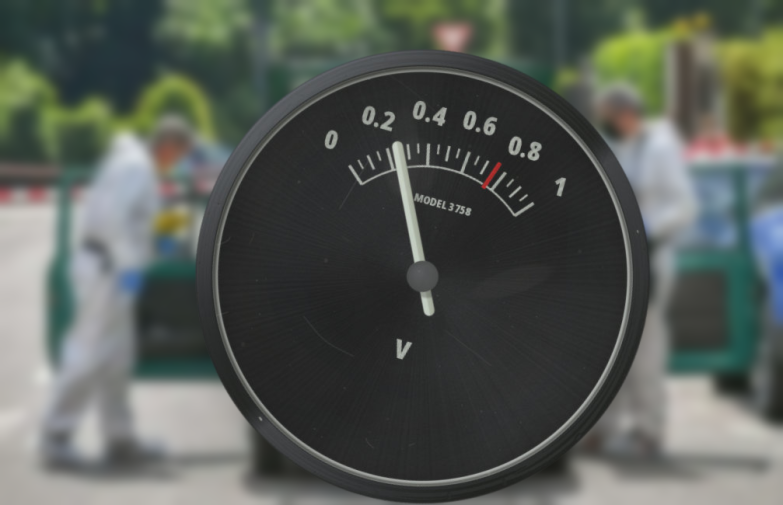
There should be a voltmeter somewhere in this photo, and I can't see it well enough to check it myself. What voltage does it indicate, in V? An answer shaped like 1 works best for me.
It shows 0.25
